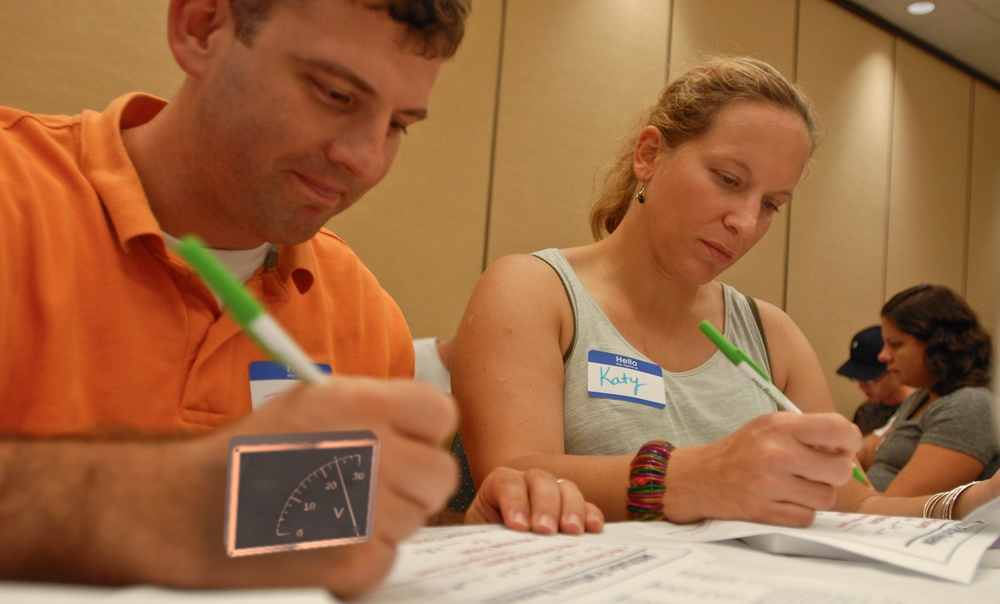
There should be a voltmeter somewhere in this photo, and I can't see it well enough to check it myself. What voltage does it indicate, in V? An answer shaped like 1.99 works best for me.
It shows 24
